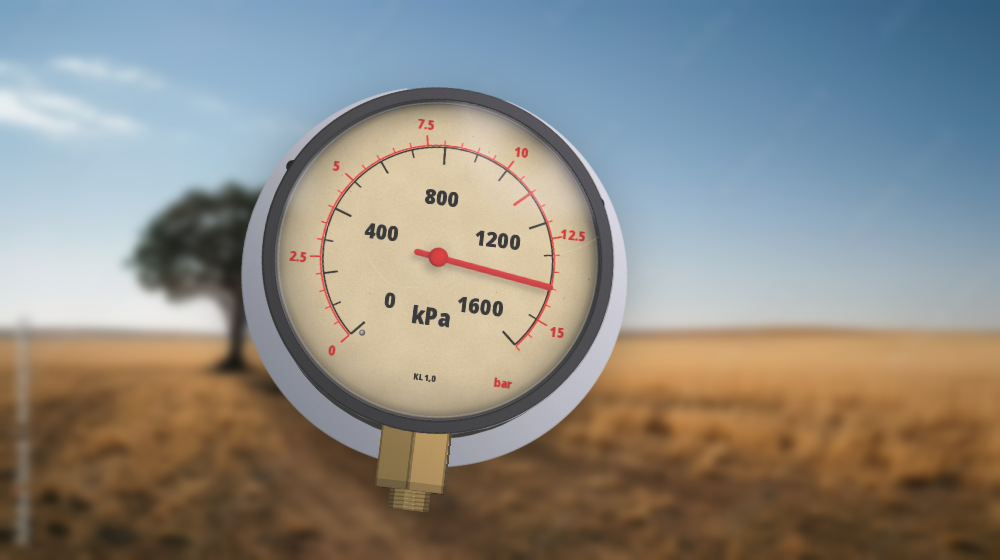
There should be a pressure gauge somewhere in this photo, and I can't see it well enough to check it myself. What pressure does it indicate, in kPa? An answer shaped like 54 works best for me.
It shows 1400
